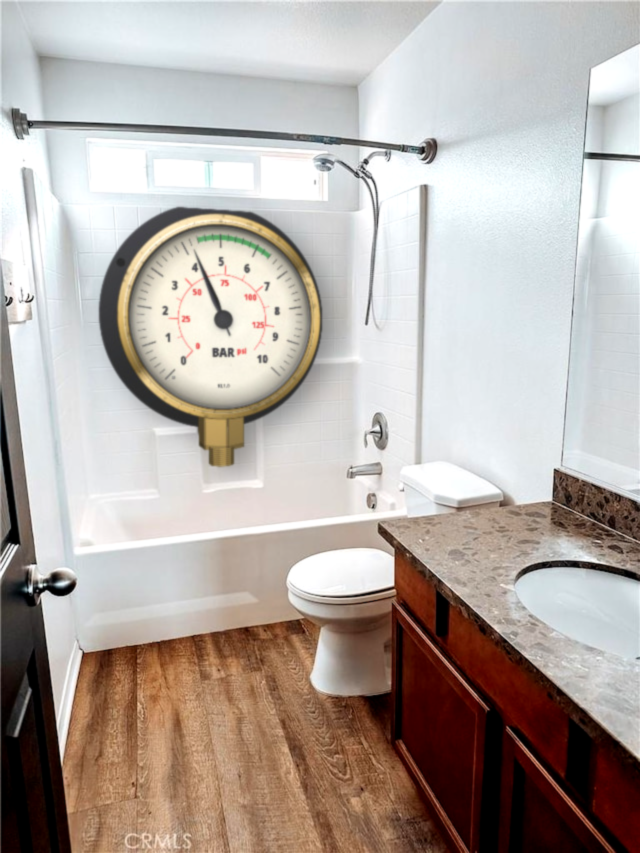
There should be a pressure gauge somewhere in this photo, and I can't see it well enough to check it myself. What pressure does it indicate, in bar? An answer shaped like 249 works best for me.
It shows 4.2
